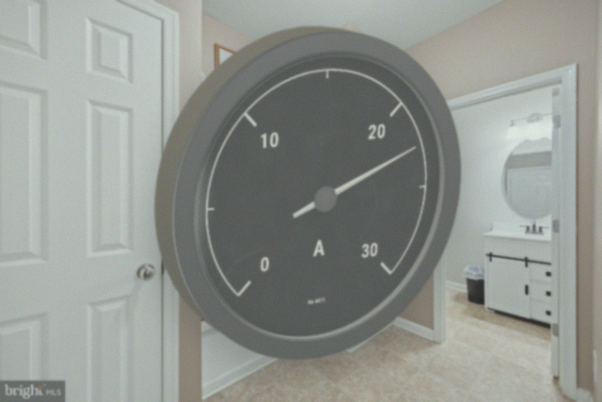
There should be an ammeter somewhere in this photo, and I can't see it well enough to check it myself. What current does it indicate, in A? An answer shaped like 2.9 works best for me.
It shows 22.5
